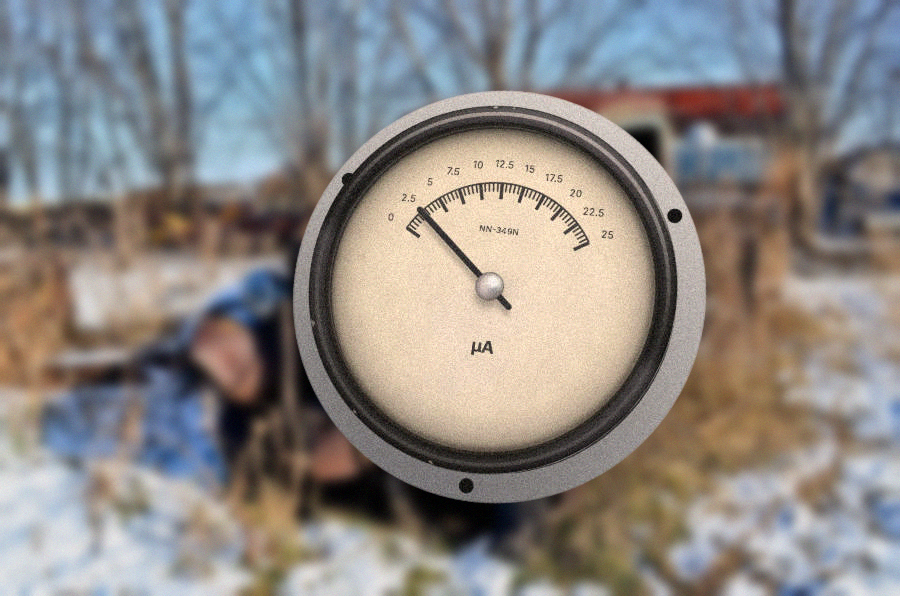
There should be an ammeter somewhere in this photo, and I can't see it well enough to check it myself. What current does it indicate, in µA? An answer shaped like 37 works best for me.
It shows 2.5
